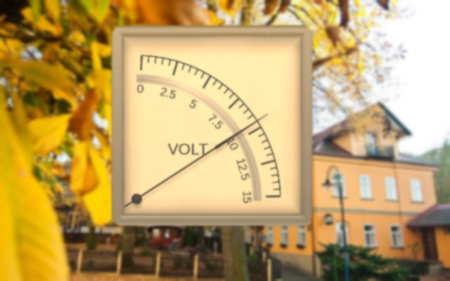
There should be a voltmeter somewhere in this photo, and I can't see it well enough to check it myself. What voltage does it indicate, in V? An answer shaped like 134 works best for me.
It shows 9.5
